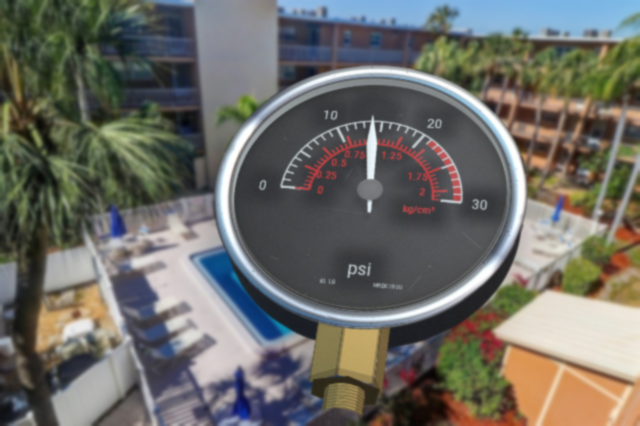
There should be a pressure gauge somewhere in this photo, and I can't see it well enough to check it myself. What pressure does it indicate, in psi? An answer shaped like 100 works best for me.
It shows 14
